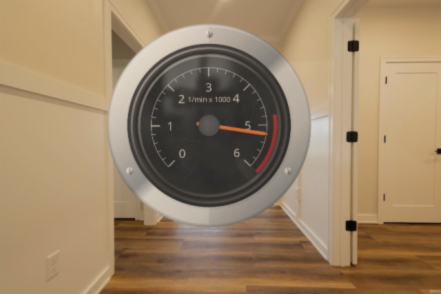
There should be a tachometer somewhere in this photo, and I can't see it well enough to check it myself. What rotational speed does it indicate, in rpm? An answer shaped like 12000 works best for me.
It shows 5200
